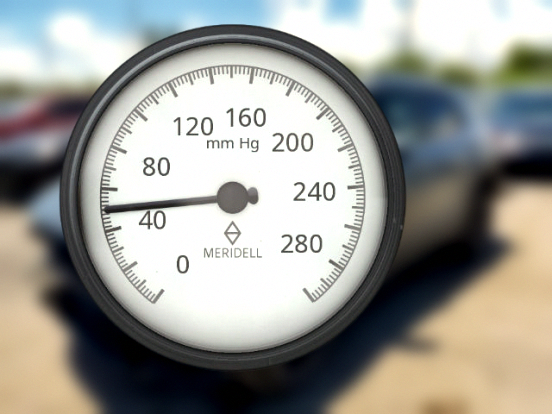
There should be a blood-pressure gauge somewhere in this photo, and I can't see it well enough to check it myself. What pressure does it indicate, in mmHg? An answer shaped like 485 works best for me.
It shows 50
